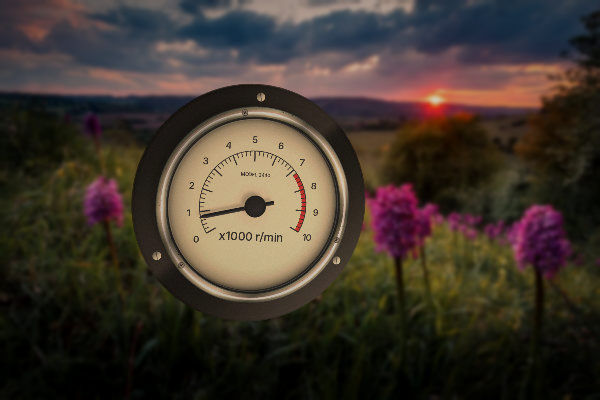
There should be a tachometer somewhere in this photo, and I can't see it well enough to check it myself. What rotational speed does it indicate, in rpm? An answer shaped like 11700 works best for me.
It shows 800
